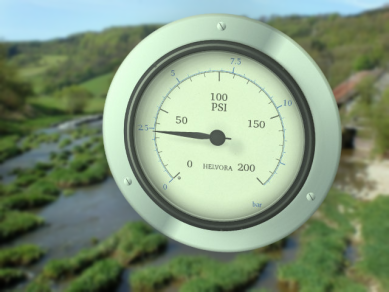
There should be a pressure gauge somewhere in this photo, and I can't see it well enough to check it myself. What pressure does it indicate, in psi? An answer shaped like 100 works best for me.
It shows 35
